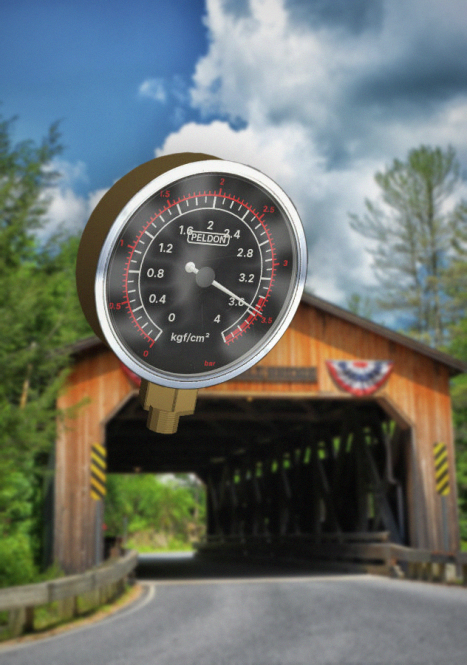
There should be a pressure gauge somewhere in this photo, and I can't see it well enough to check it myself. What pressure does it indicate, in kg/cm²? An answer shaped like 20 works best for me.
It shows 3.55
